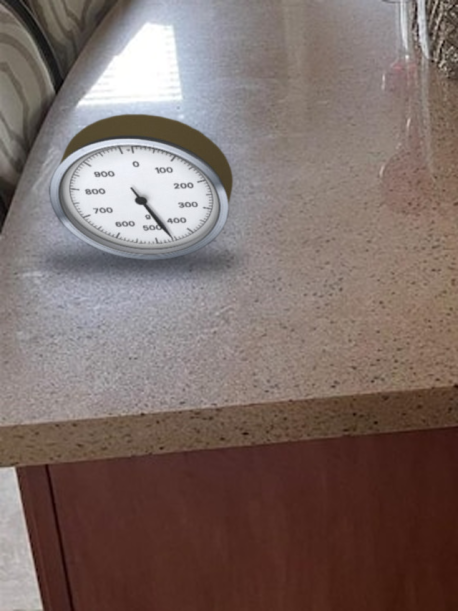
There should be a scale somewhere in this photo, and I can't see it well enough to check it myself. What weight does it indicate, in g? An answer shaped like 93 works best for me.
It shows 450
